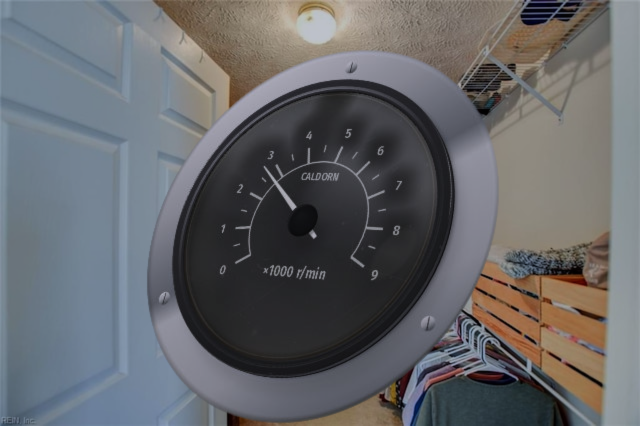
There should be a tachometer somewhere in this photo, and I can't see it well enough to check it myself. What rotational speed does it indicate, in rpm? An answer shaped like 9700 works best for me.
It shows 2750
